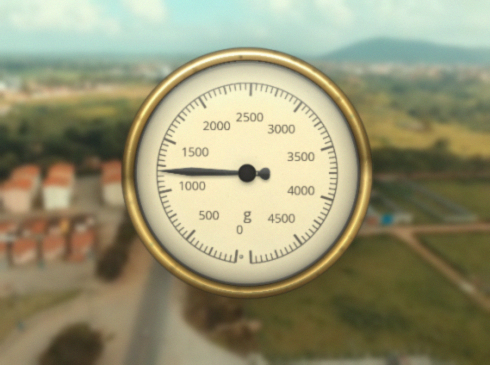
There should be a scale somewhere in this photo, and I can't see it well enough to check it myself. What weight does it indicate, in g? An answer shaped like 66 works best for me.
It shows 1200
